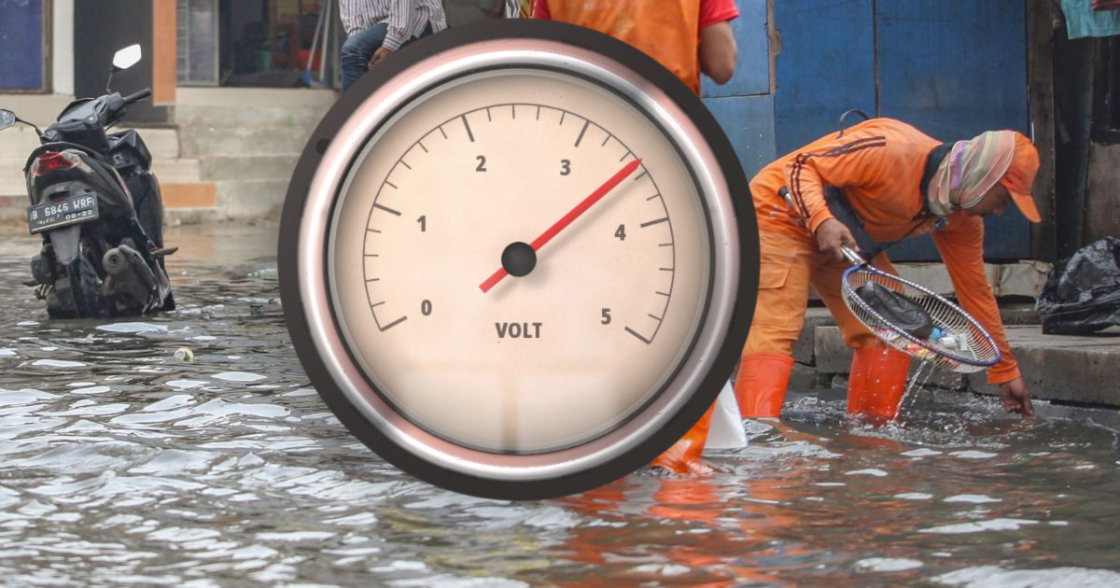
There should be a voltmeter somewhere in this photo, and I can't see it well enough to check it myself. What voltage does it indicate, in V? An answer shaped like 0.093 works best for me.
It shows 3.5
